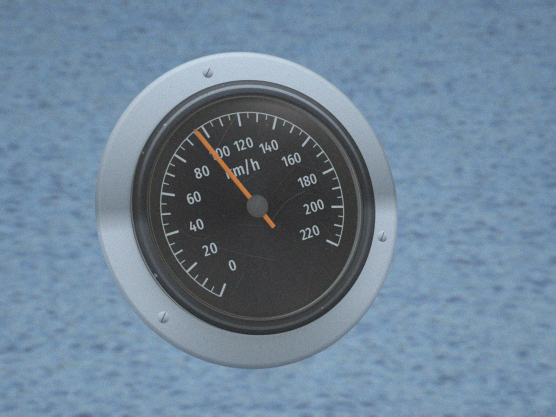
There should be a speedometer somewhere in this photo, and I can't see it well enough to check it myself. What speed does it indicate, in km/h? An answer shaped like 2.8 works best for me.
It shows 95
